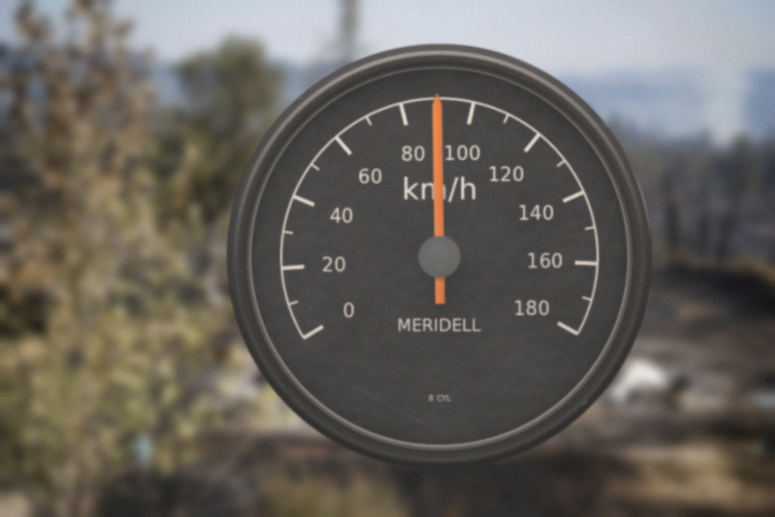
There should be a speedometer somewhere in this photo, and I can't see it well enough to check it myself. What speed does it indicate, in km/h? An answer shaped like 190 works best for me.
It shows 90
